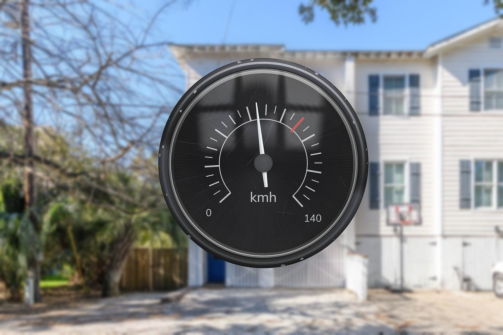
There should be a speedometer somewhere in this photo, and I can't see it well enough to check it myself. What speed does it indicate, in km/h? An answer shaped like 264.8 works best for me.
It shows 65
